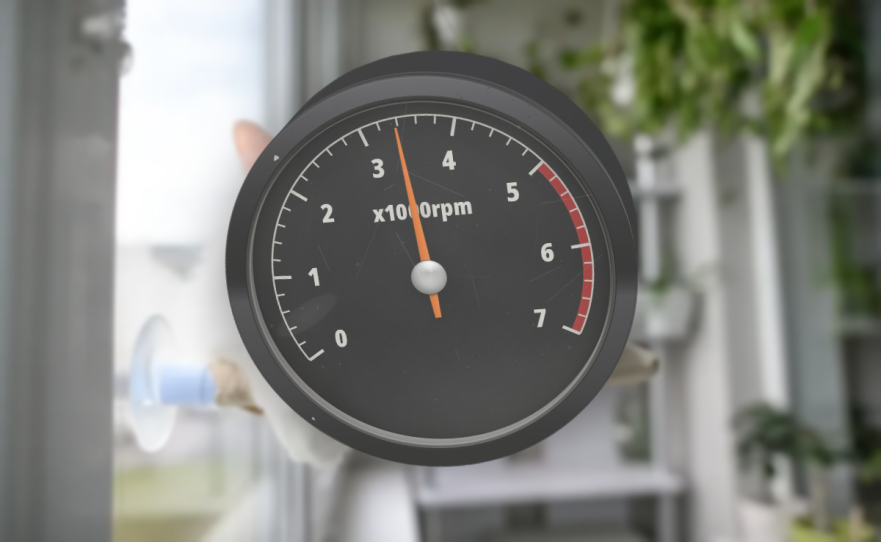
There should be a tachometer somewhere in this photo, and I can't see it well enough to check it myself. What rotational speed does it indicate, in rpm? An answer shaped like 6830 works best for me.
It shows 3400
